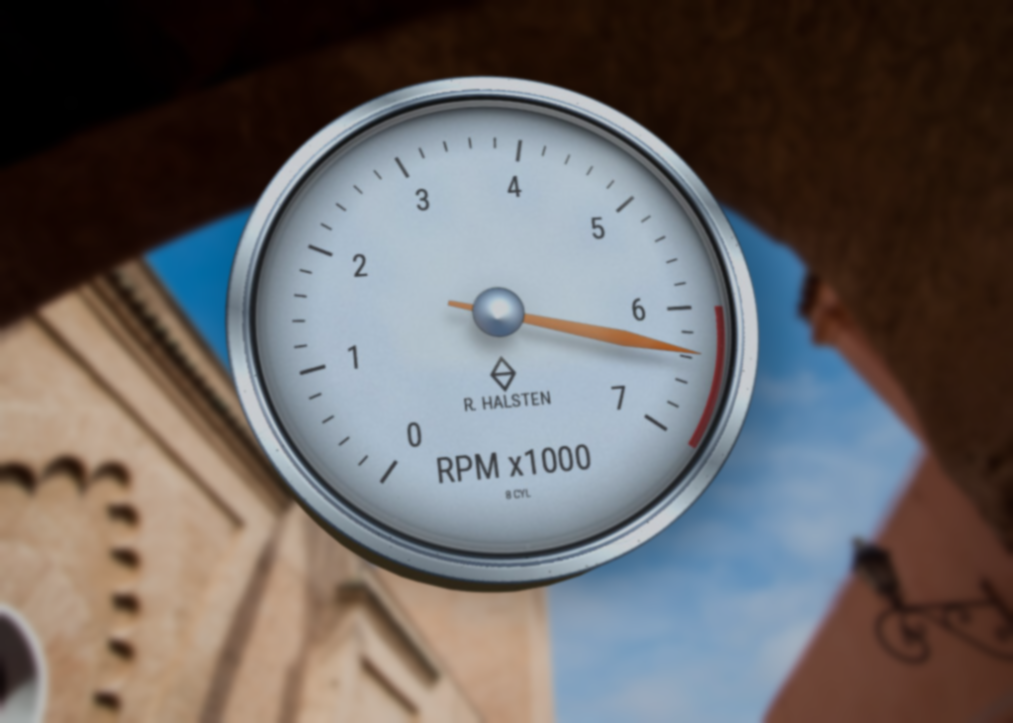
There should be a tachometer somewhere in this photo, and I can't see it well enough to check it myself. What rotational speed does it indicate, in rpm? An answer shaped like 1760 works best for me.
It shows 6400
